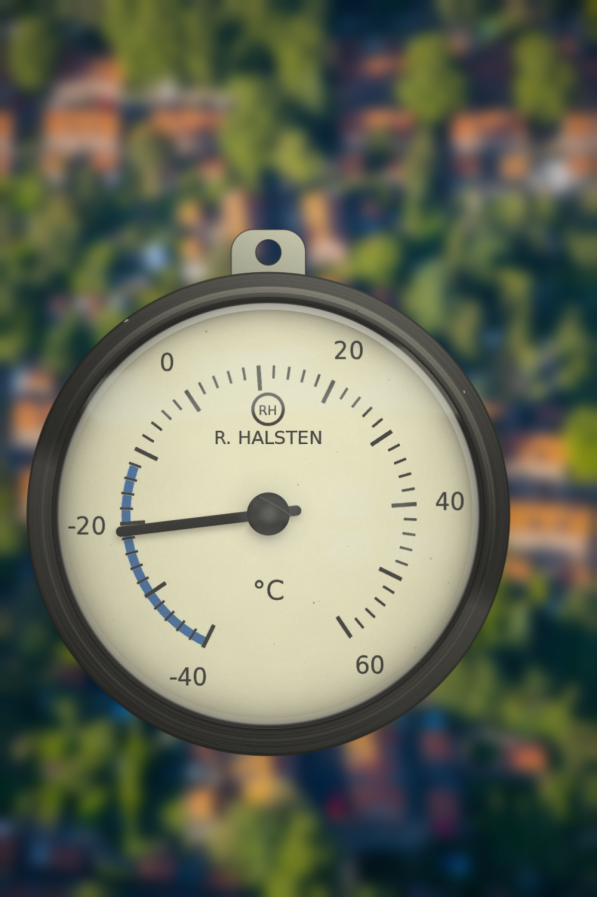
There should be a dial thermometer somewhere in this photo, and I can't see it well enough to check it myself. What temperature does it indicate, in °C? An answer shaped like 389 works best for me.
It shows -21
